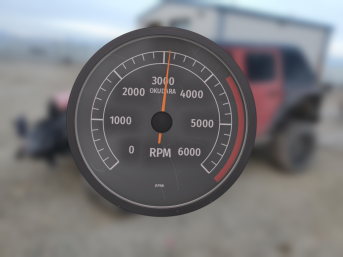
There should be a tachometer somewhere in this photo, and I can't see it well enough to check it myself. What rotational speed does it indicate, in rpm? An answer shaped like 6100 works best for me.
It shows 3100
